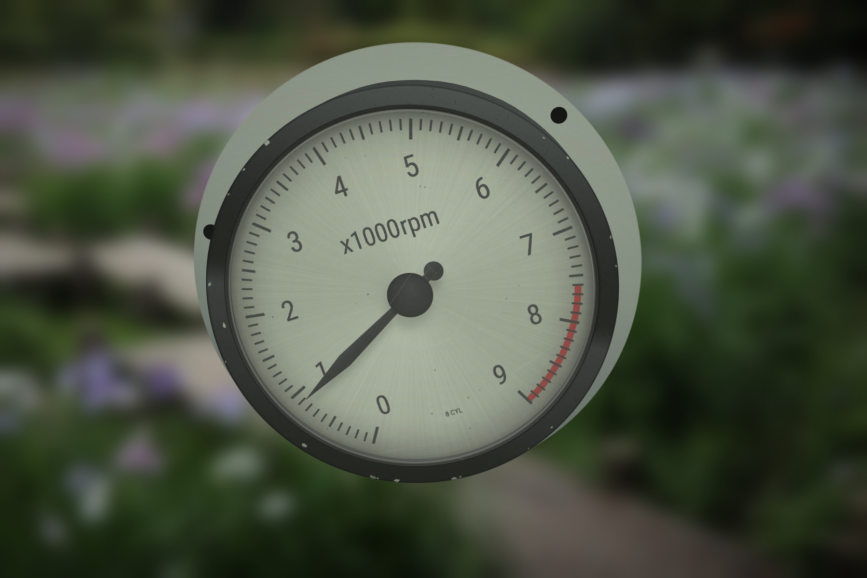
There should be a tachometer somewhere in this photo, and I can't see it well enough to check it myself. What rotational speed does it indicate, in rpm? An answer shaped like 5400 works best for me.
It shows 900
